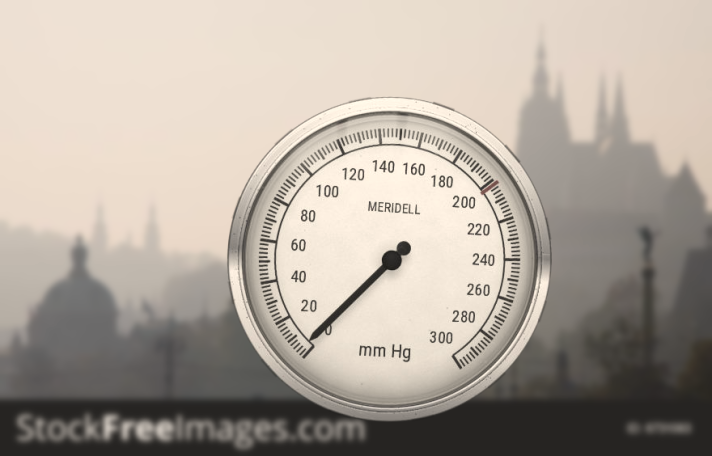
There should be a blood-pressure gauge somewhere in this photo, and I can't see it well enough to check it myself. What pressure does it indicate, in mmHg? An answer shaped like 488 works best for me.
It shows 4
